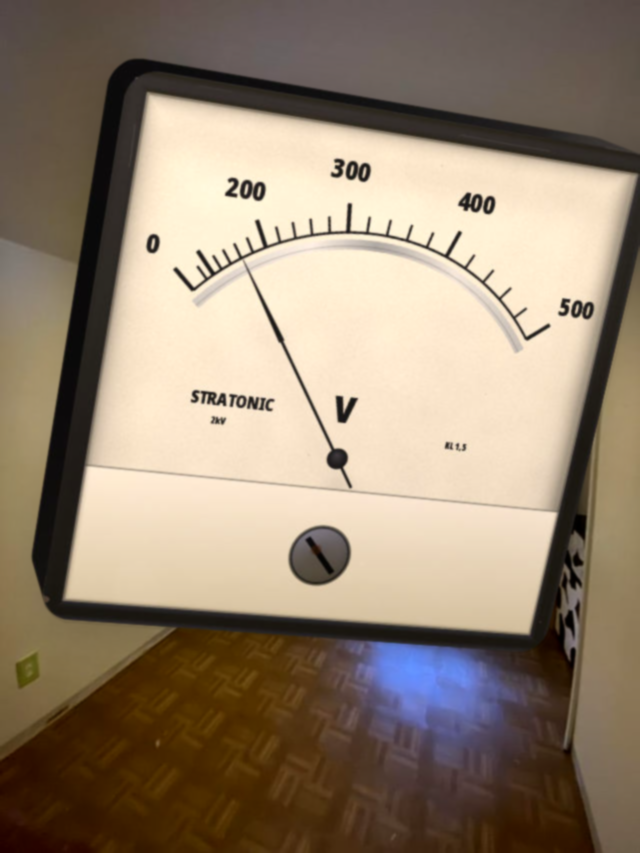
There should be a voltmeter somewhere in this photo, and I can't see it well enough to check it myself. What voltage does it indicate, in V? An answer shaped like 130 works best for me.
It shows 160
